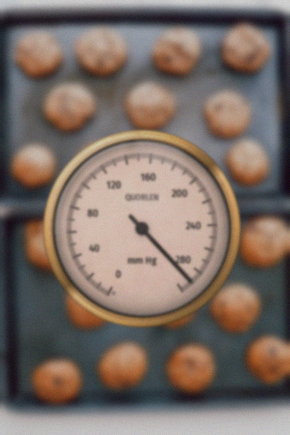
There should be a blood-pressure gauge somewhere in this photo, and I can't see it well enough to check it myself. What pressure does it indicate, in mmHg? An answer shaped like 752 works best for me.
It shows 290
